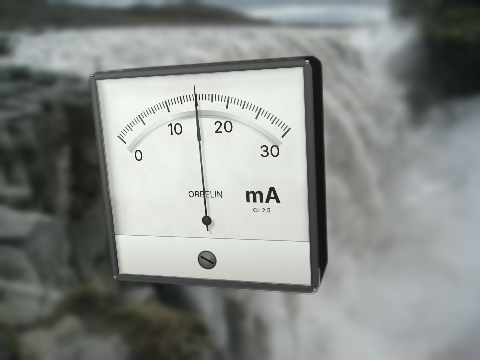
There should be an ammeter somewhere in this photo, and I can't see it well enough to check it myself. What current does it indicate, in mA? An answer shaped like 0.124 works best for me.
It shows 15
